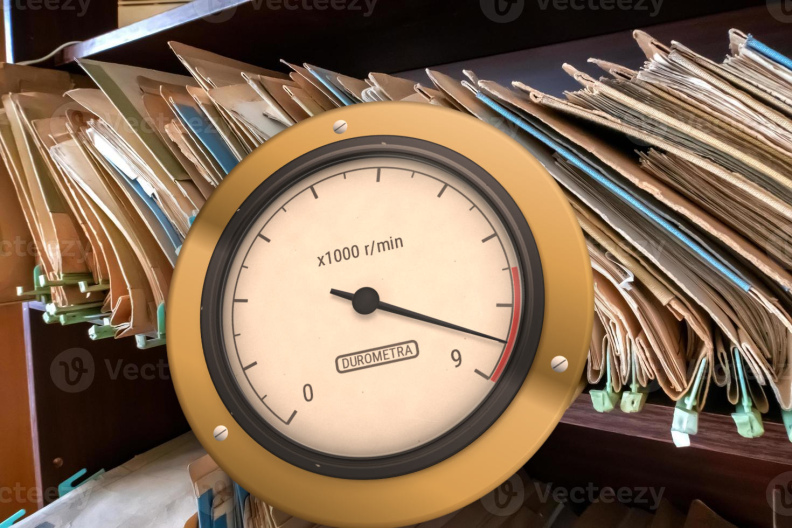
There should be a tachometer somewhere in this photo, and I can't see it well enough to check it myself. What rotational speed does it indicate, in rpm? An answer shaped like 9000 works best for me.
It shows 8500
